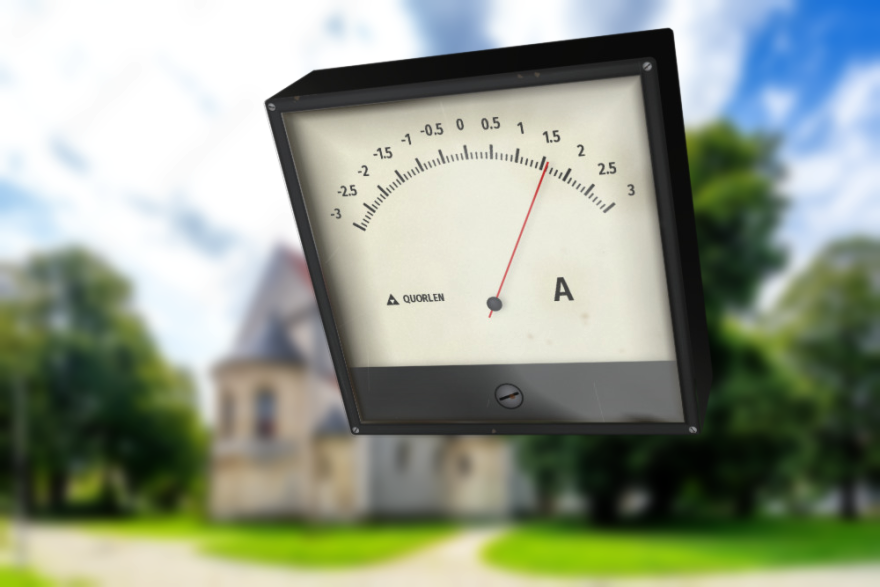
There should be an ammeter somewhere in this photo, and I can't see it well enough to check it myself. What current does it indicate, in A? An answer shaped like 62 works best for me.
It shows 1.6
